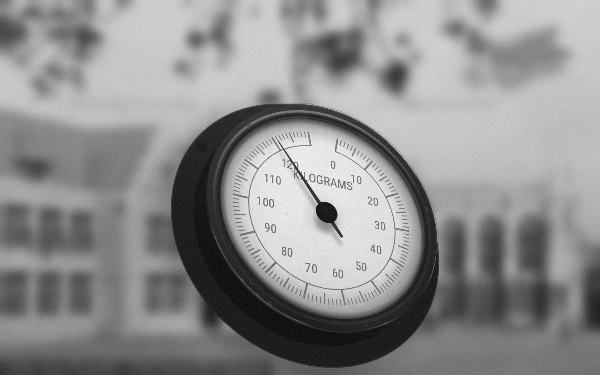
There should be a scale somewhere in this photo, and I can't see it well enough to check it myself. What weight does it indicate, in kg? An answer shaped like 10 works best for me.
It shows 120
